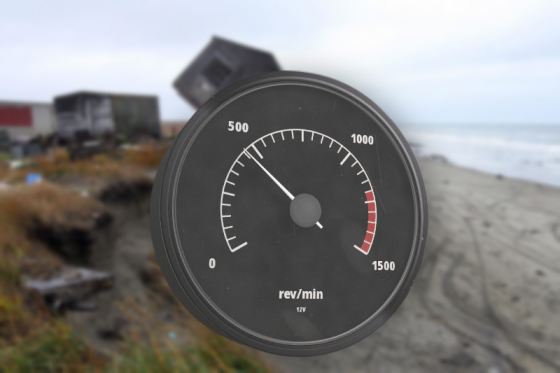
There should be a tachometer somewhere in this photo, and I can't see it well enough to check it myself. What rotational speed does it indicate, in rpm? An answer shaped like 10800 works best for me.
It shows 450
